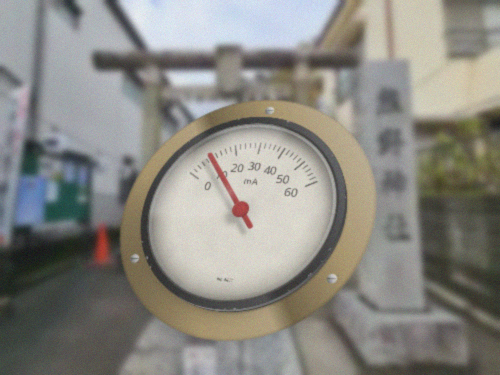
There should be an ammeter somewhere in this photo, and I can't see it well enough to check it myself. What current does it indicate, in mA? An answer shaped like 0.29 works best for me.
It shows 10
